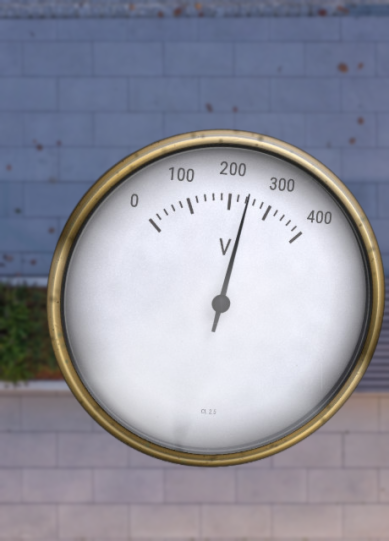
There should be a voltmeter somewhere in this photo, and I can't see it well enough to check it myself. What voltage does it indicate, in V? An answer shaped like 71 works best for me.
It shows 240
